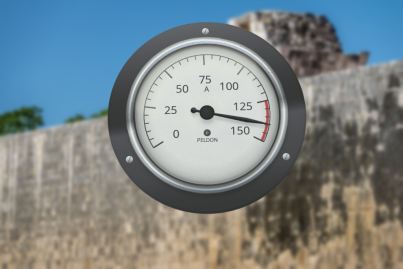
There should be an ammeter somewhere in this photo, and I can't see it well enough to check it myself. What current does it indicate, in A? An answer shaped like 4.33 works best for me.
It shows 140
